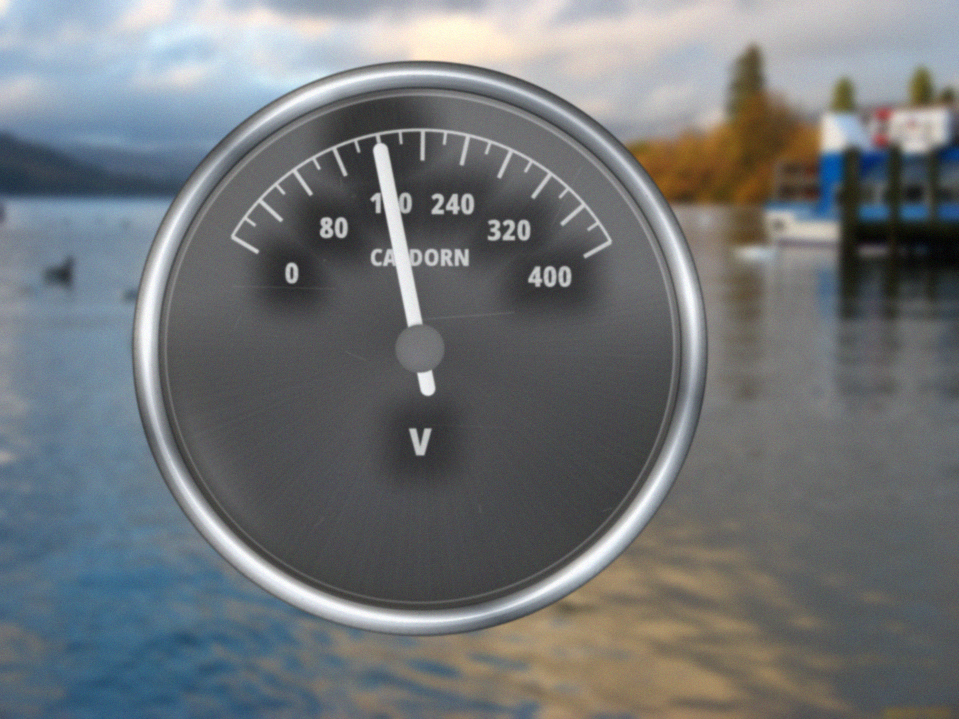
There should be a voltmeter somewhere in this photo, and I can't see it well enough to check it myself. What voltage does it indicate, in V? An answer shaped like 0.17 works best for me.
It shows 160
